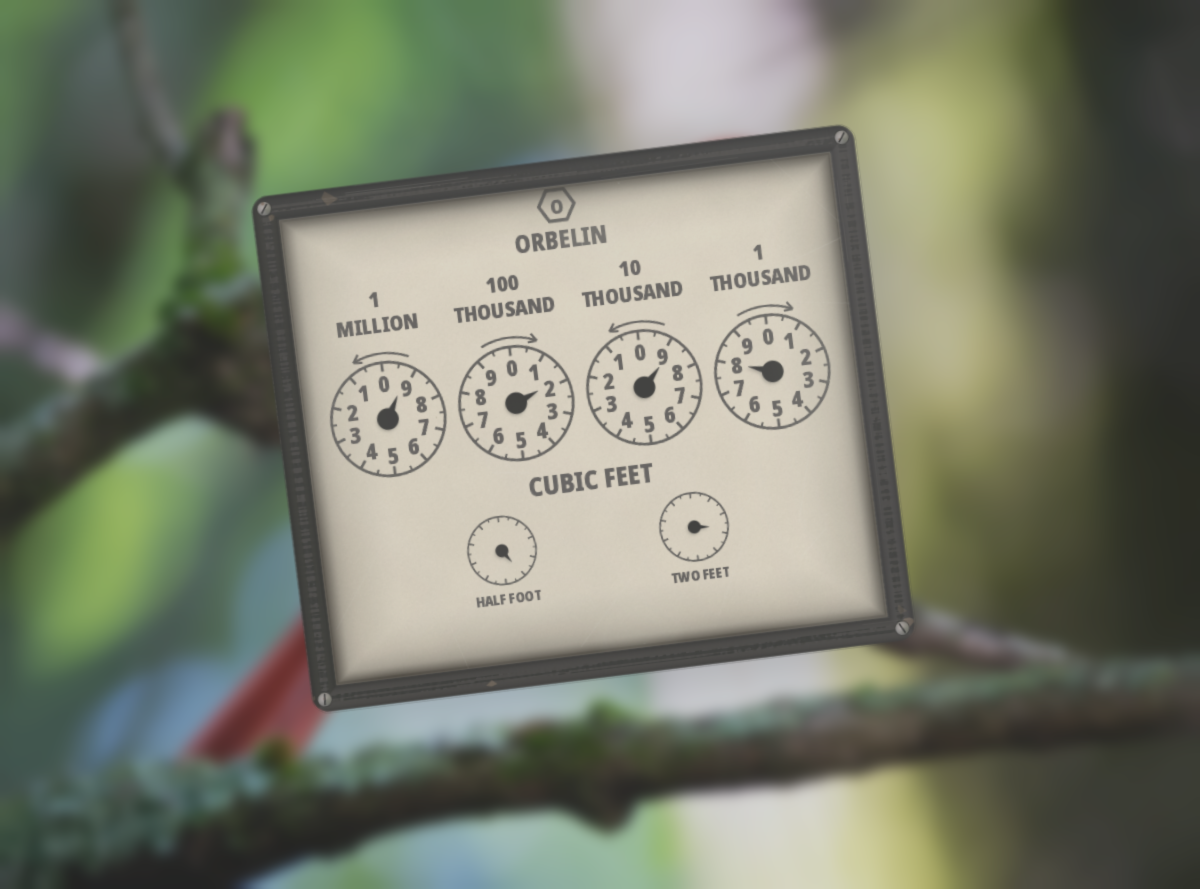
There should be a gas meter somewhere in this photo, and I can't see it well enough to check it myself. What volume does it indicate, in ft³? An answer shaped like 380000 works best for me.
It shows 918800
